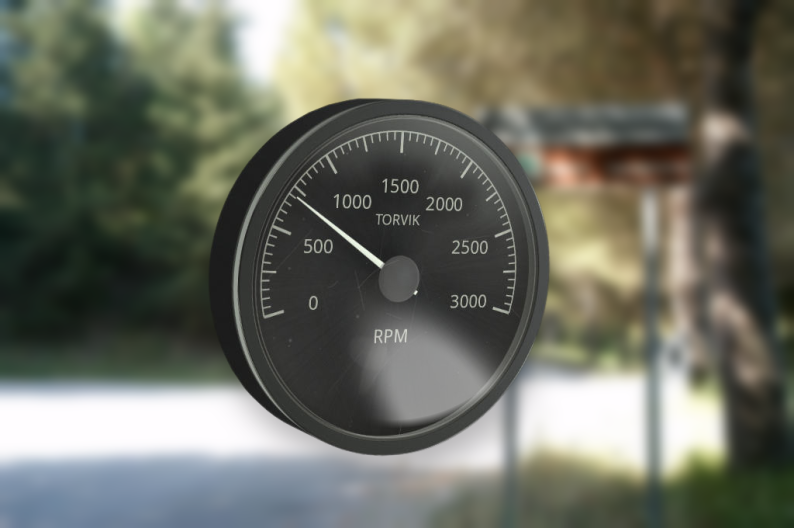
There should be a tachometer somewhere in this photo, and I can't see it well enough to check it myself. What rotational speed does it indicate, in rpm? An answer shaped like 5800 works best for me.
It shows 700
